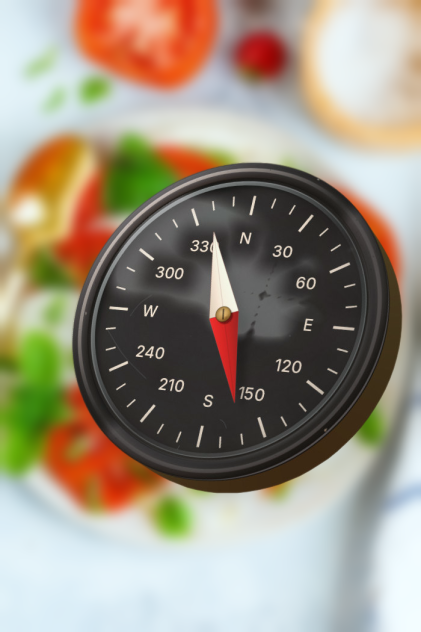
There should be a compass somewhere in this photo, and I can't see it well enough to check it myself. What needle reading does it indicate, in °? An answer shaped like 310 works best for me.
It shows 160
